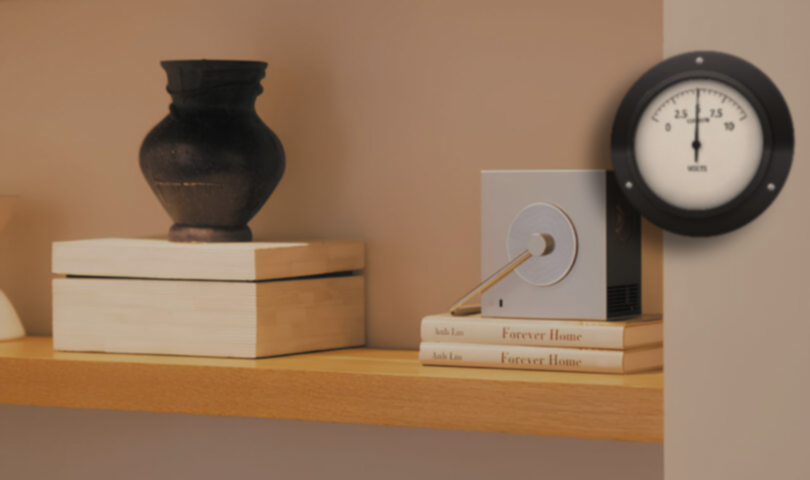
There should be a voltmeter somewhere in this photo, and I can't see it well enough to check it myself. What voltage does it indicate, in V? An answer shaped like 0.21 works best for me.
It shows 5
